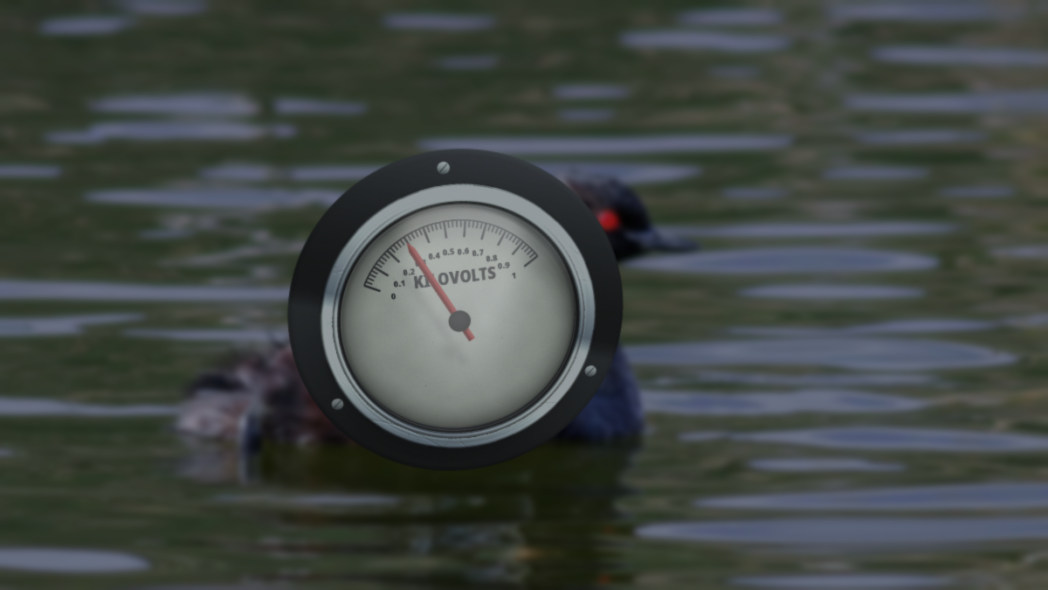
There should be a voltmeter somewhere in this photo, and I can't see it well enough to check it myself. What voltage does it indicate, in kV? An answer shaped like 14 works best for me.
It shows 0.3
